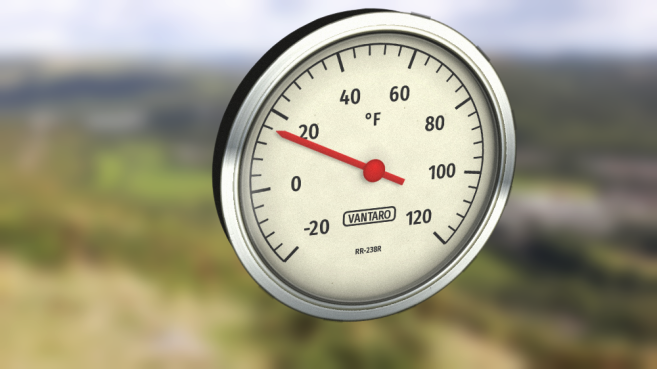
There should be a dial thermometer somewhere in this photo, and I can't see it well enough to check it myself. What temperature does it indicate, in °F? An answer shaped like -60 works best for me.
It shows 16
